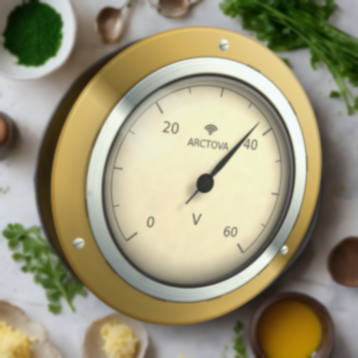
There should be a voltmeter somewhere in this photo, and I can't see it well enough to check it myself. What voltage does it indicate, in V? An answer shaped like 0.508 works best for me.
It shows 37.5
